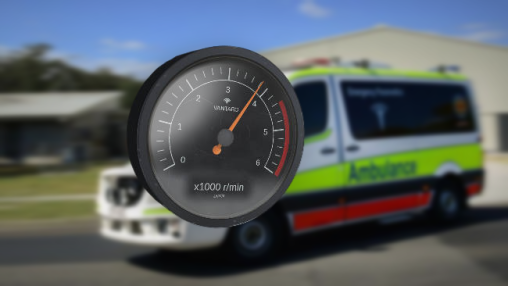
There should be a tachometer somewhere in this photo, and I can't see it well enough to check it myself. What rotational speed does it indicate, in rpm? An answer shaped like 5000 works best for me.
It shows 3800
